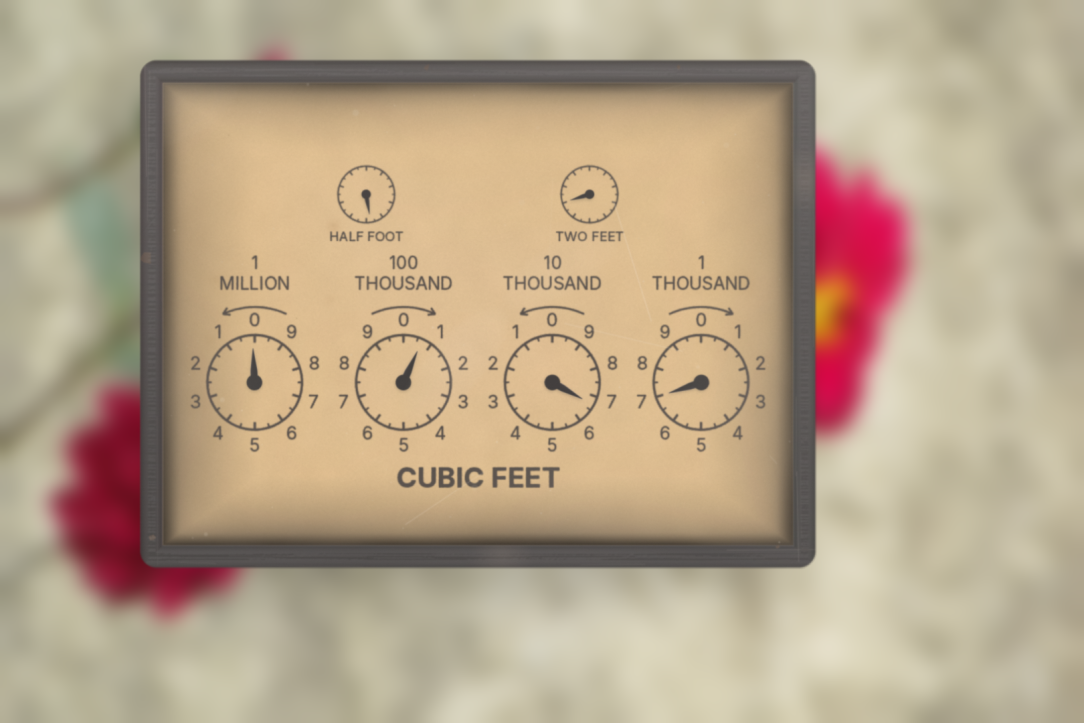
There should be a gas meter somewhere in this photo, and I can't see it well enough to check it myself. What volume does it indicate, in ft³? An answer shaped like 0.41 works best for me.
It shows 6700
